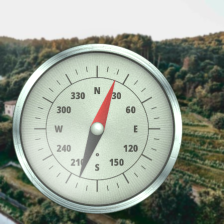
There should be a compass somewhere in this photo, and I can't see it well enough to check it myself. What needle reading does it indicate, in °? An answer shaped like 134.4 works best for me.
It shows 20
